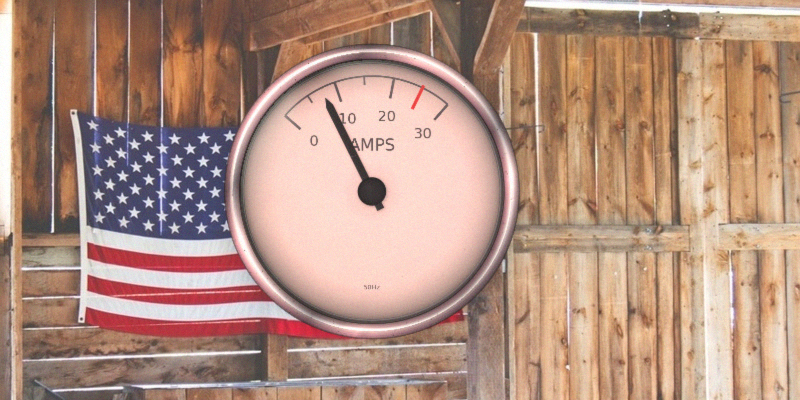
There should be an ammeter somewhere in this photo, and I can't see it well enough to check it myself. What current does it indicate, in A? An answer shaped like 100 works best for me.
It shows 7.5
